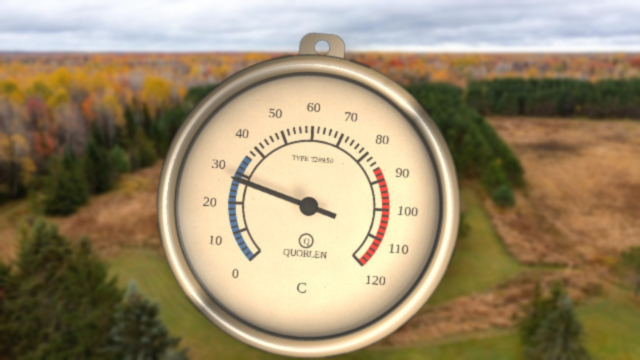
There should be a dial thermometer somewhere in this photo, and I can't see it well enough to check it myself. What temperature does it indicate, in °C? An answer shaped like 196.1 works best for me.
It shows 28
